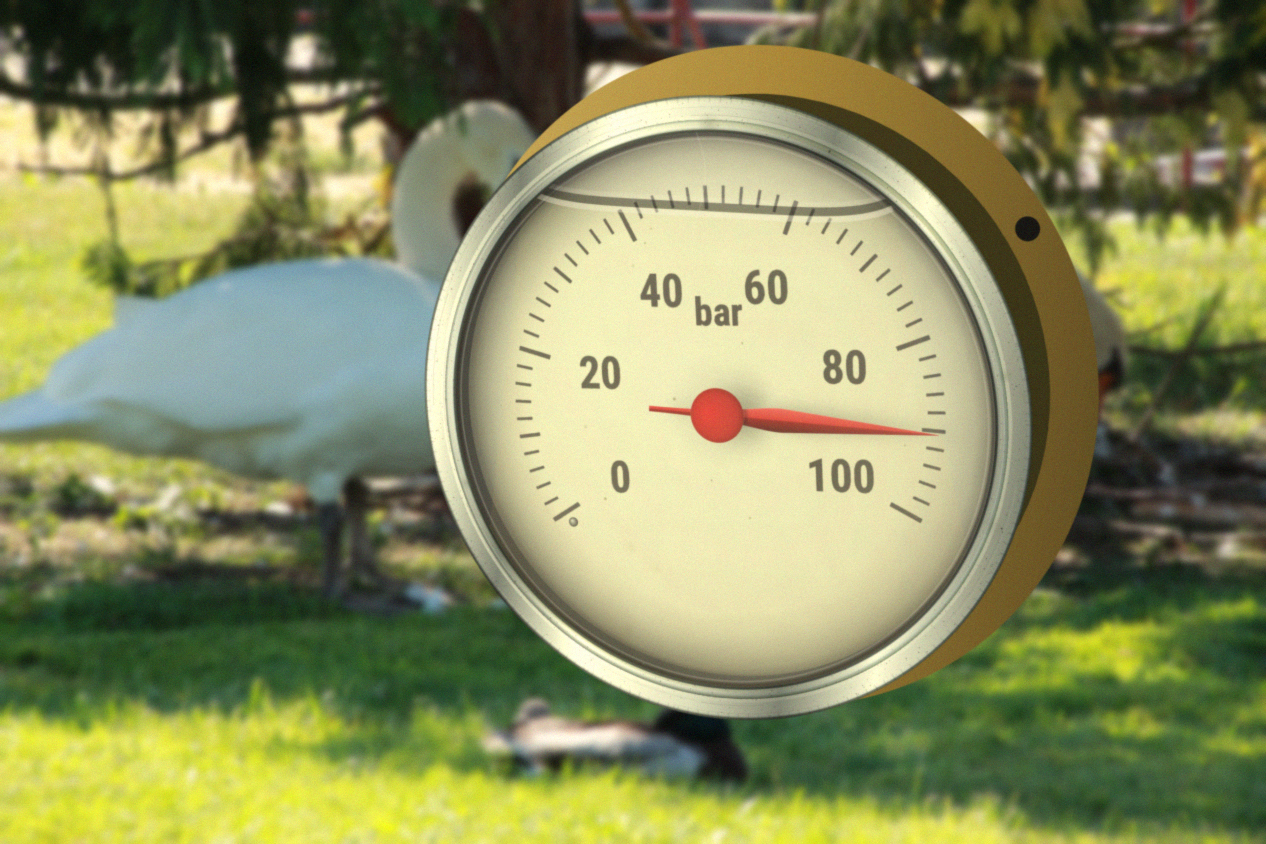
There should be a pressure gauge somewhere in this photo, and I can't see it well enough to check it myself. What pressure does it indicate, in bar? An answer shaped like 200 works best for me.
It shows 90
